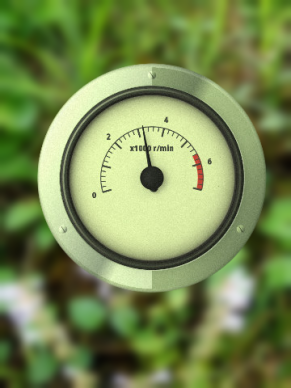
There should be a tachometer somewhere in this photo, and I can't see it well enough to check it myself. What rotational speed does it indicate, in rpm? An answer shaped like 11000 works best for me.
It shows 3200
